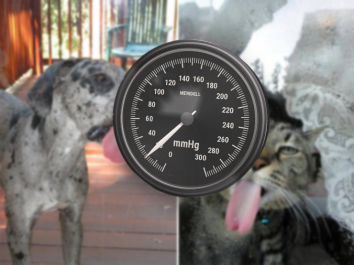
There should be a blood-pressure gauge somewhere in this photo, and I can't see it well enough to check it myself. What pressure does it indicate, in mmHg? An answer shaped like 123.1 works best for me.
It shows 20
